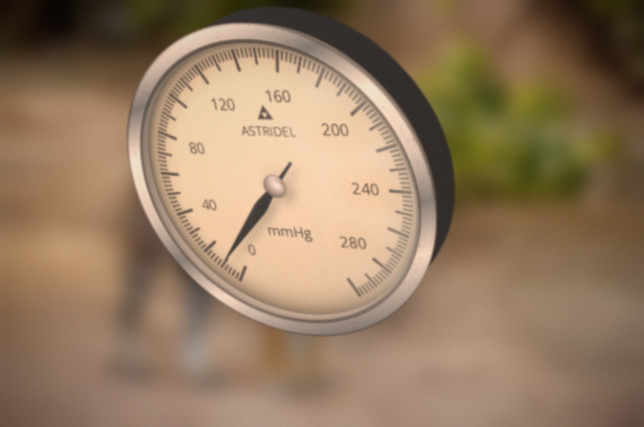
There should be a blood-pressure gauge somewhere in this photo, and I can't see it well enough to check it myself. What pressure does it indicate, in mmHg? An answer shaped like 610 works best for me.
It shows 10
